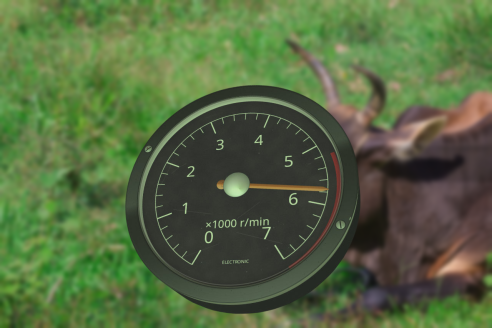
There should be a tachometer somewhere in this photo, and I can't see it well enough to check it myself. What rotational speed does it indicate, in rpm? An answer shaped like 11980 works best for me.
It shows 5800
